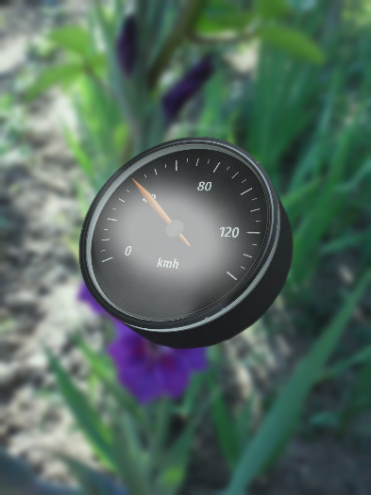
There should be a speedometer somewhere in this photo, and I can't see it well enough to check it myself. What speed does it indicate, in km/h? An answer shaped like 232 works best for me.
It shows 40
